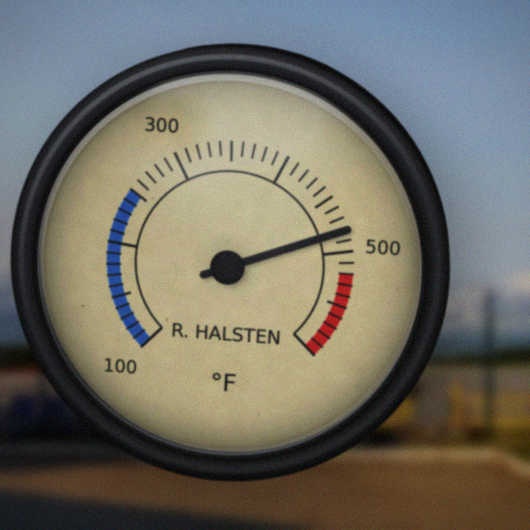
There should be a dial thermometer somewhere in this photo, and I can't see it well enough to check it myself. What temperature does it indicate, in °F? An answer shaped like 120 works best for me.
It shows 480
